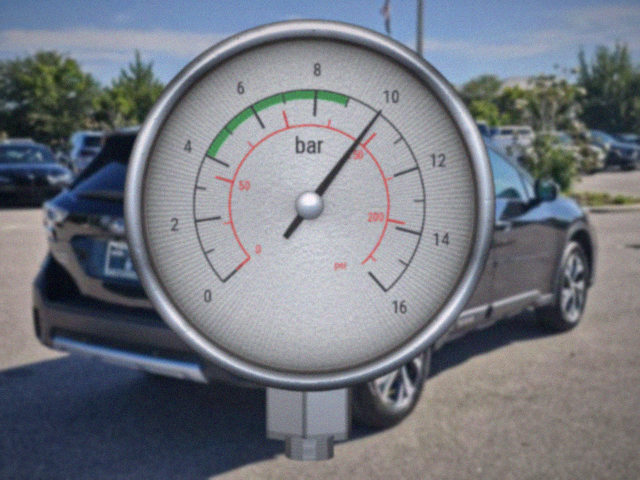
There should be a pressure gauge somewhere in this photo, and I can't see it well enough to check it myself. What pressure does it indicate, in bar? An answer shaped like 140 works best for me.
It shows 10
